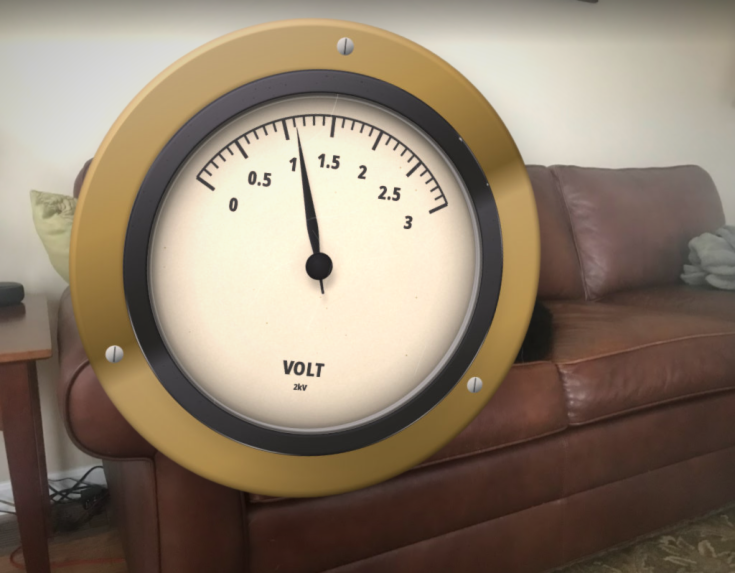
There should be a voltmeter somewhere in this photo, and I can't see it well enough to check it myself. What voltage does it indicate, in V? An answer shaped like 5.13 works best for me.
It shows 1.1
